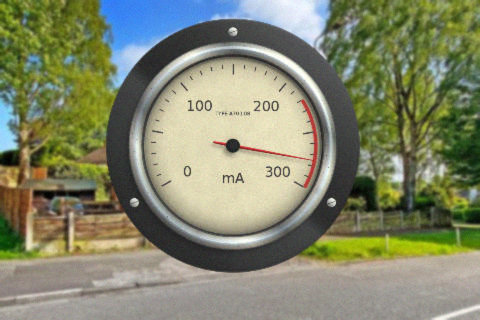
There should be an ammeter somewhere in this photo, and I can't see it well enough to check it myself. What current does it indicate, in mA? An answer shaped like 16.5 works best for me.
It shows 275
